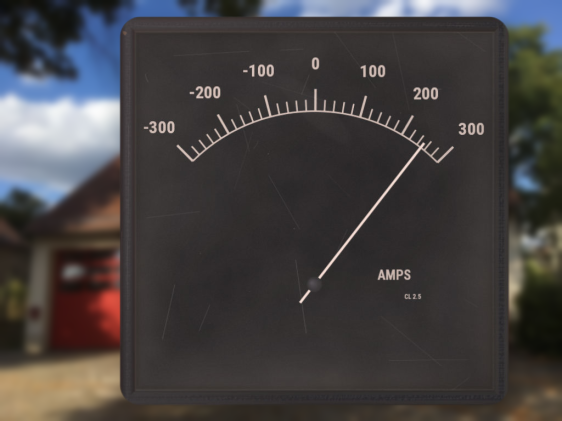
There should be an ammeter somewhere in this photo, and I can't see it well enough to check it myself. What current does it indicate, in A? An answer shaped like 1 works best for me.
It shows 250
